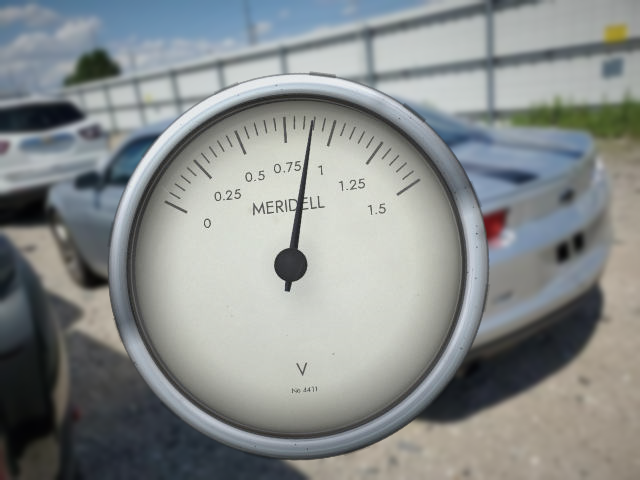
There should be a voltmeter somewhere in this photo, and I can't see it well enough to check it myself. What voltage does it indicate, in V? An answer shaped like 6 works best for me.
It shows 0.9
